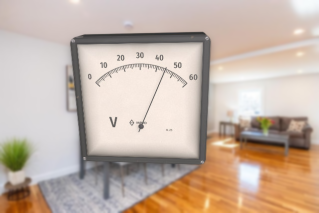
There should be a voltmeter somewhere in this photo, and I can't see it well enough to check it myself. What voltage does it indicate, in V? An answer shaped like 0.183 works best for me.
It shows 45
